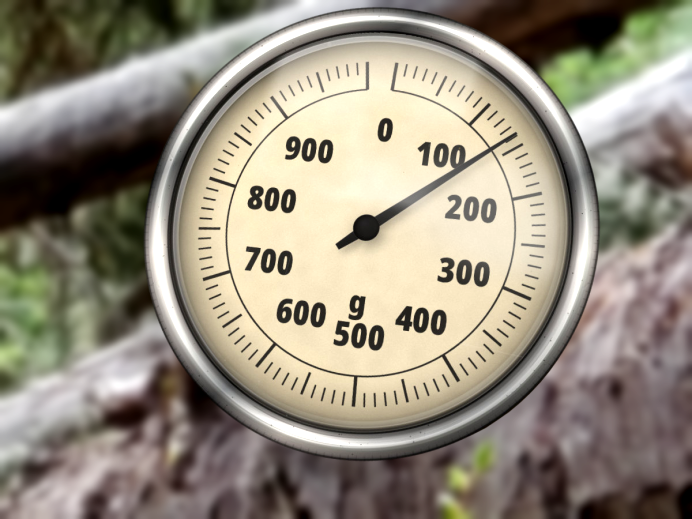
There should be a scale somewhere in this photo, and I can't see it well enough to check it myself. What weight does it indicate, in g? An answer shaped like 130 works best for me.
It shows 140
